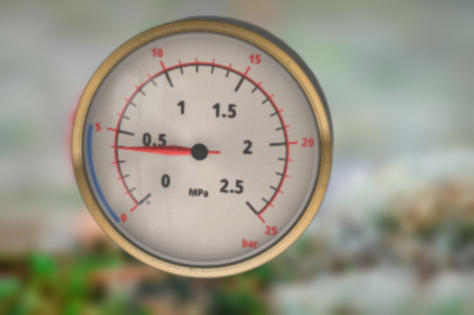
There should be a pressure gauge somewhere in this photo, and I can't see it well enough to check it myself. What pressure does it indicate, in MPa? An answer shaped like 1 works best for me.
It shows 0.4
